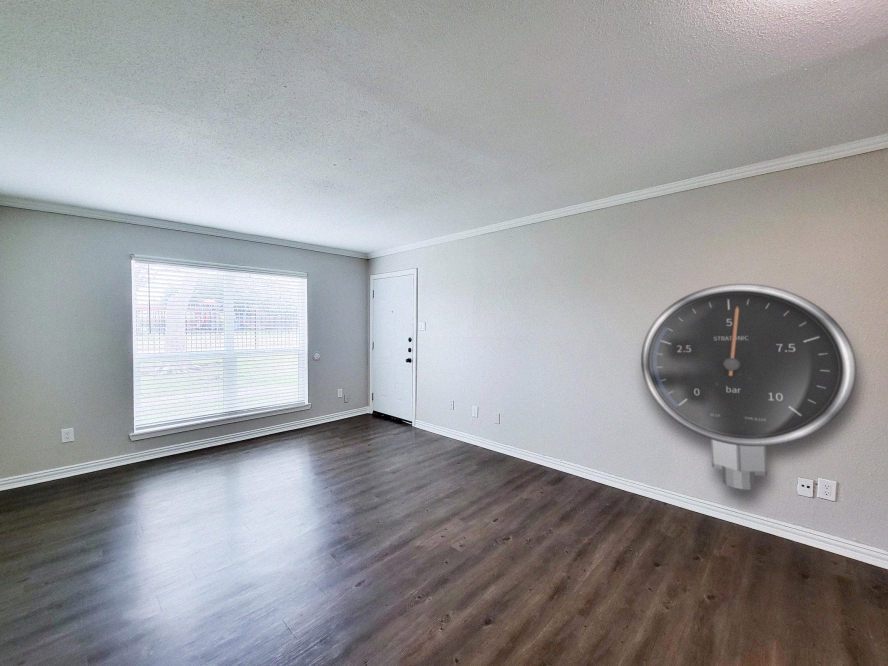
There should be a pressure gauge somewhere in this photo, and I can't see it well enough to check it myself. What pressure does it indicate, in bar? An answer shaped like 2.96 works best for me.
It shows 5.25
